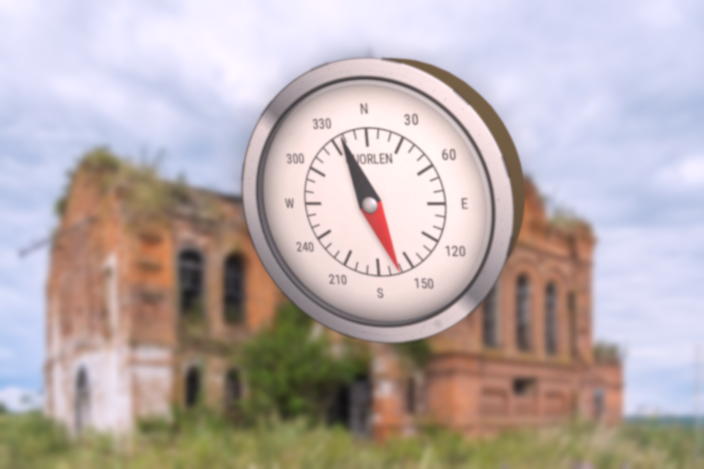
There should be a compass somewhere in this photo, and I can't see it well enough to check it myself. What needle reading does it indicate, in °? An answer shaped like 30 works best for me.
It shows 160
